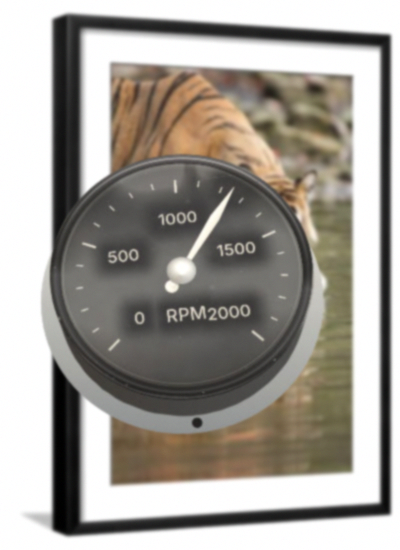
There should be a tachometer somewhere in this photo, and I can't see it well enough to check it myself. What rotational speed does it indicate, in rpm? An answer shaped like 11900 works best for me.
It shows 1250
